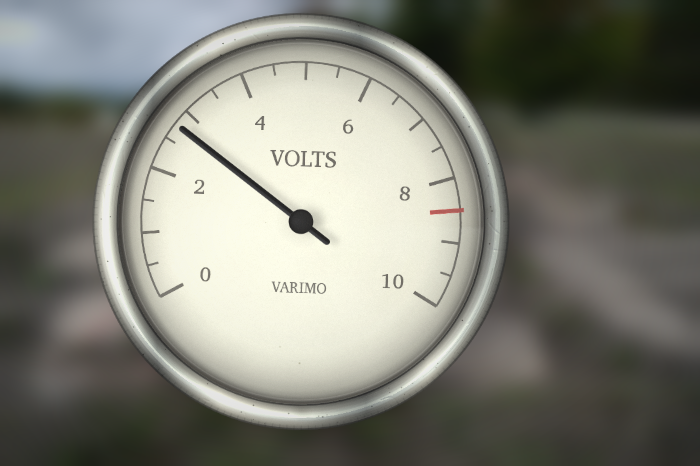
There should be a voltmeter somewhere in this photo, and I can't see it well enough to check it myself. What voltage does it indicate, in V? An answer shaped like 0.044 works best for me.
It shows 2.75
